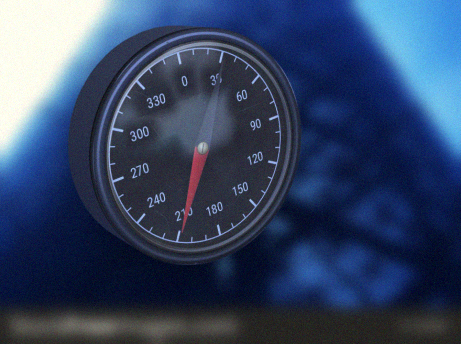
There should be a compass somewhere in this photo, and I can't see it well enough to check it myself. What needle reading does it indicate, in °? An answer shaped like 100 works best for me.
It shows 210
